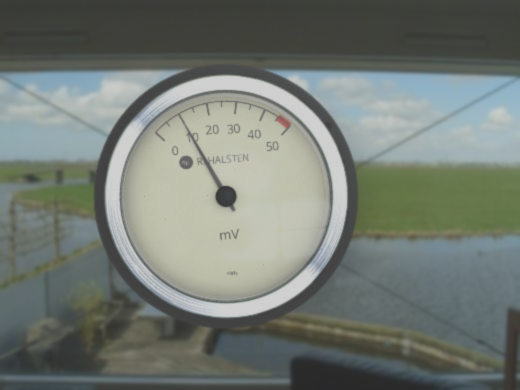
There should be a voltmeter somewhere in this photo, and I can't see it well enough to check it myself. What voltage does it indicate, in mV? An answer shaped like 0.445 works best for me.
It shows 10
